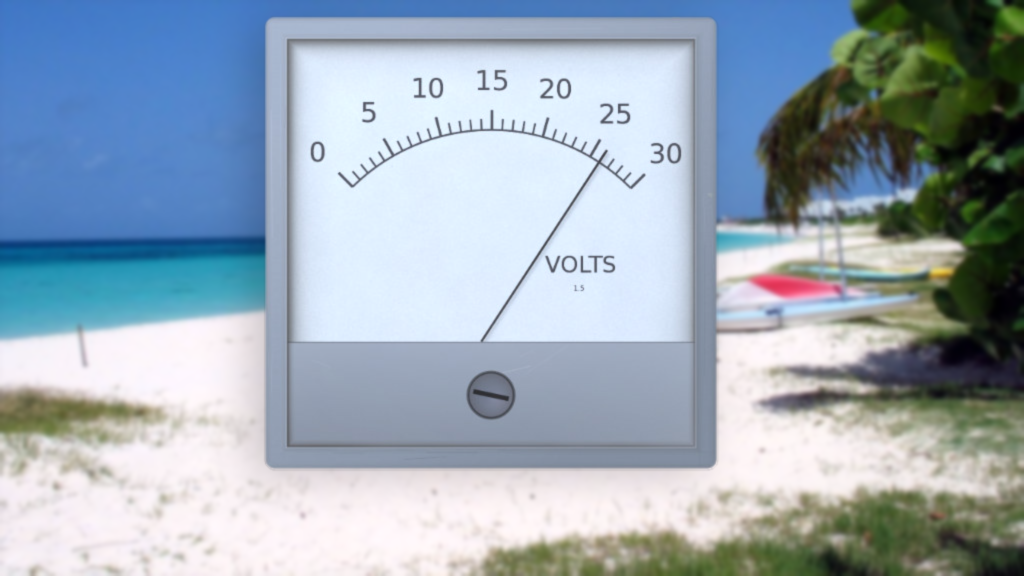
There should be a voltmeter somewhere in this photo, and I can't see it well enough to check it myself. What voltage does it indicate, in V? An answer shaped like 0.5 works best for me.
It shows 26
